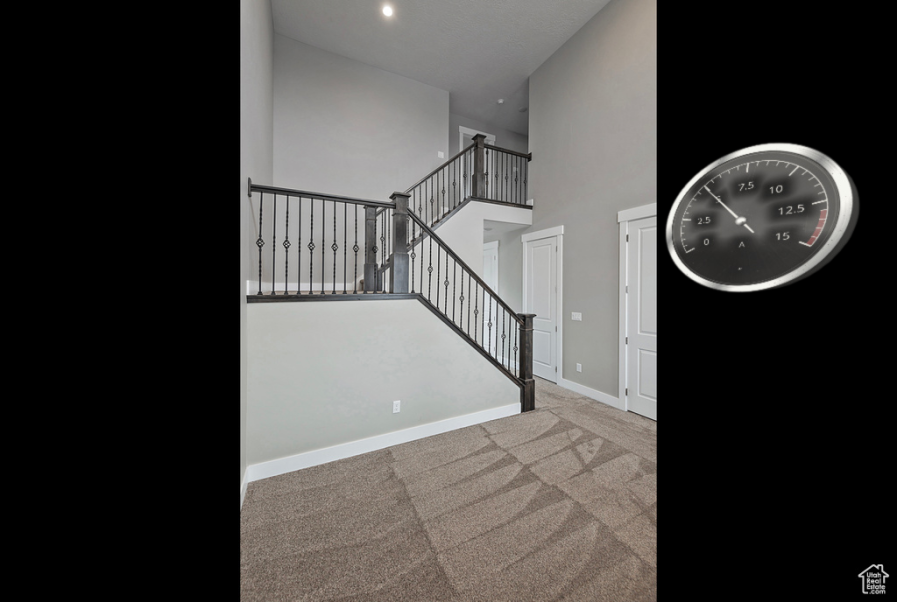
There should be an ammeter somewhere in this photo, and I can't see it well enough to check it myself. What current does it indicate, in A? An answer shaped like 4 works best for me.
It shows 5
